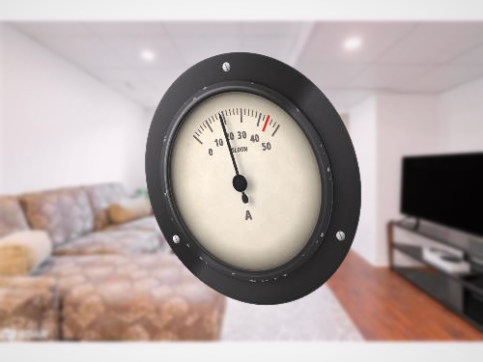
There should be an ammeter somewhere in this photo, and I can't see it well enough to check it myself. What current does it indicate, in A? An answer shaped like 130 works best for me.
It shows 20
